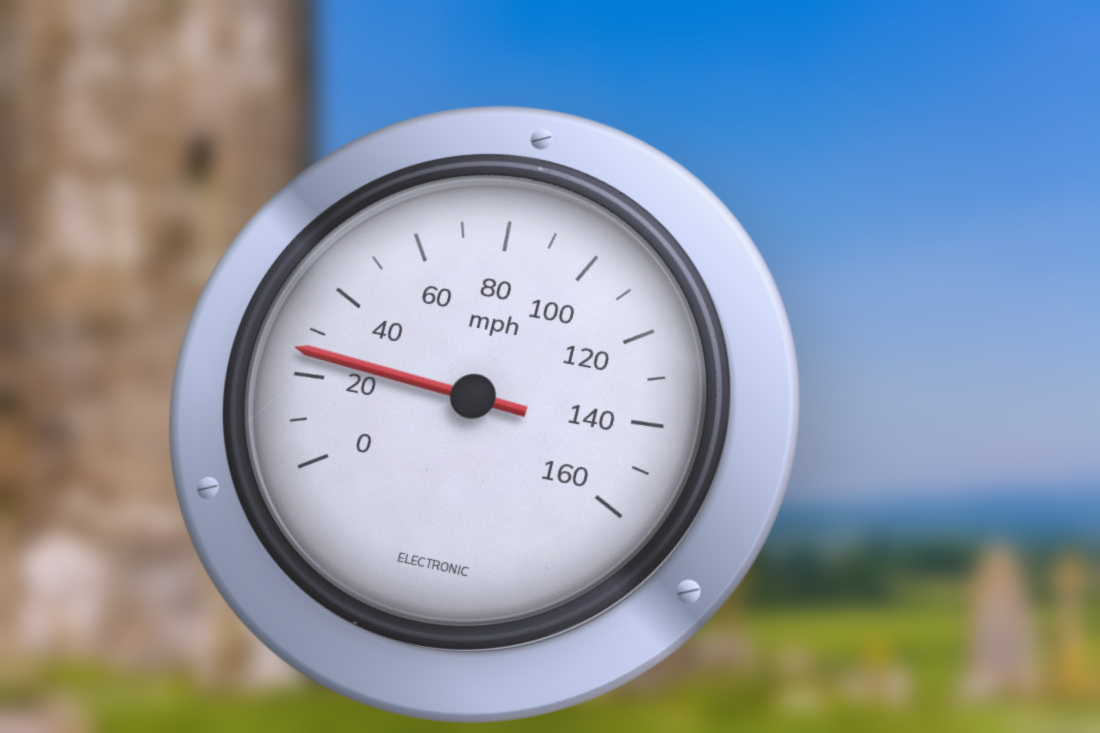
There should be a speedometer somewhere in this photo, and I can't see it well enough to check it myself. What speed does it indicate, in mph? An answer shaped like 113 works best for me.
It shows 25
